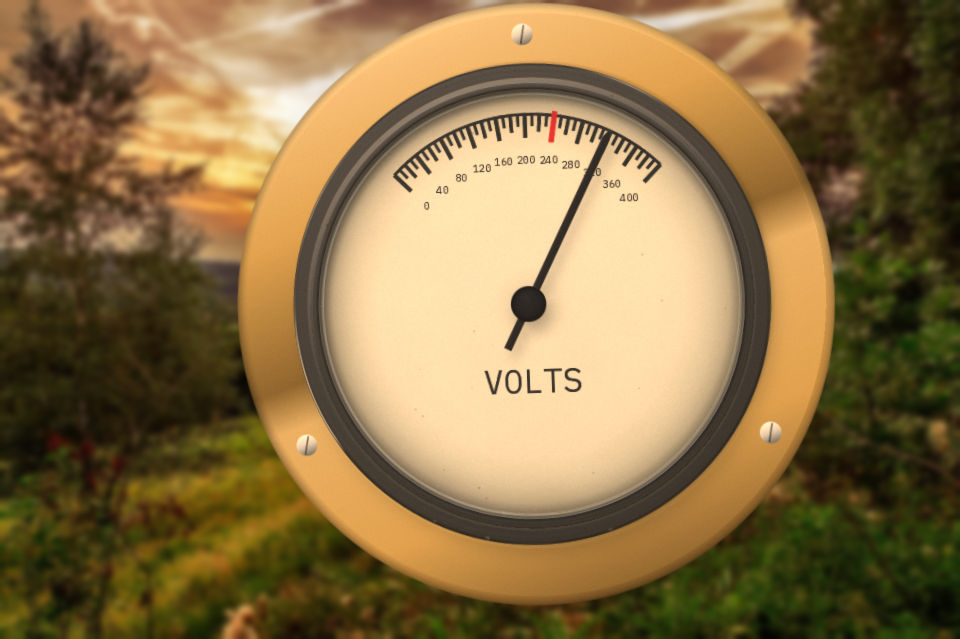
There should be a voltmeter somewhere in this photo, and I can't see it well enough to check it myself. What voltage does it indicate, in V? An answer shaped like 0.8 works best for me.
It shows 320
